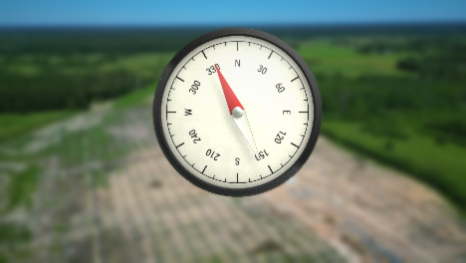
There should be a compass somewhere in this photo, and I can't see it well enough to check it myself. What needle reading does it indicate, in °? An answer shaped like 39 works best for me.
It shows 335
